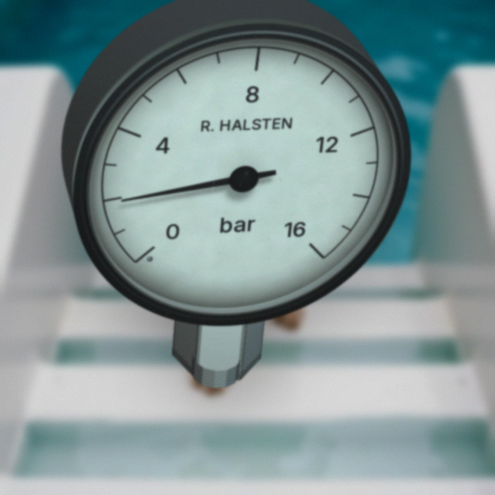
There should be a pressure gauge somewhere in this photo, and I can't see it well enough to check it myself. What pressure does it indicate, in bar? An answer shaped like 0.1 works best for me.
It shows 2
